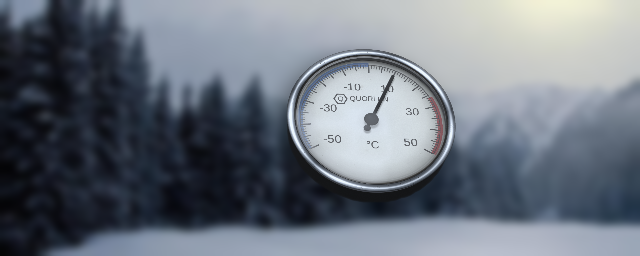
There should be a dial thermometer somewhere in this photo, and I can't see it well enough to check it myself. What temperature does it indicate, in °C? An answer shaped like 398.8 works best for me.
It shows 10
